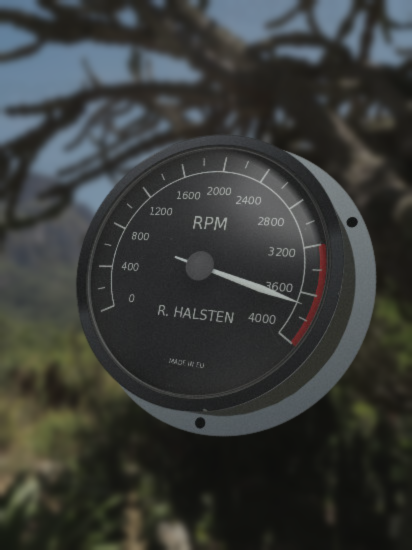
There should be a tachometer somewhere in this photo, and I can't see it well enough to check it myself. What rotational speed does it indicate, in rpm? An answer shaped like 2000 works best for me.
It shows 3700
